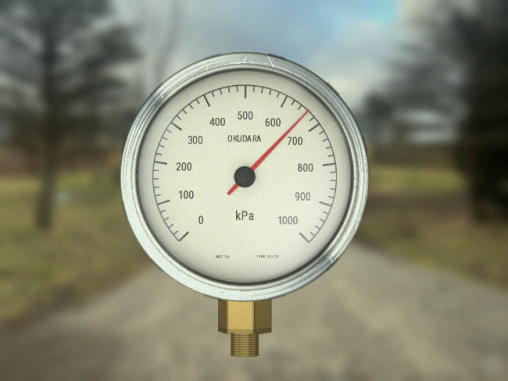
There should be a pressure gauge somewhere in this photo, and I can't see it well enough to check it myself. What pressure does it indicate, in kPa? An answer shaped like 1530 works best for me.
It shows 660
